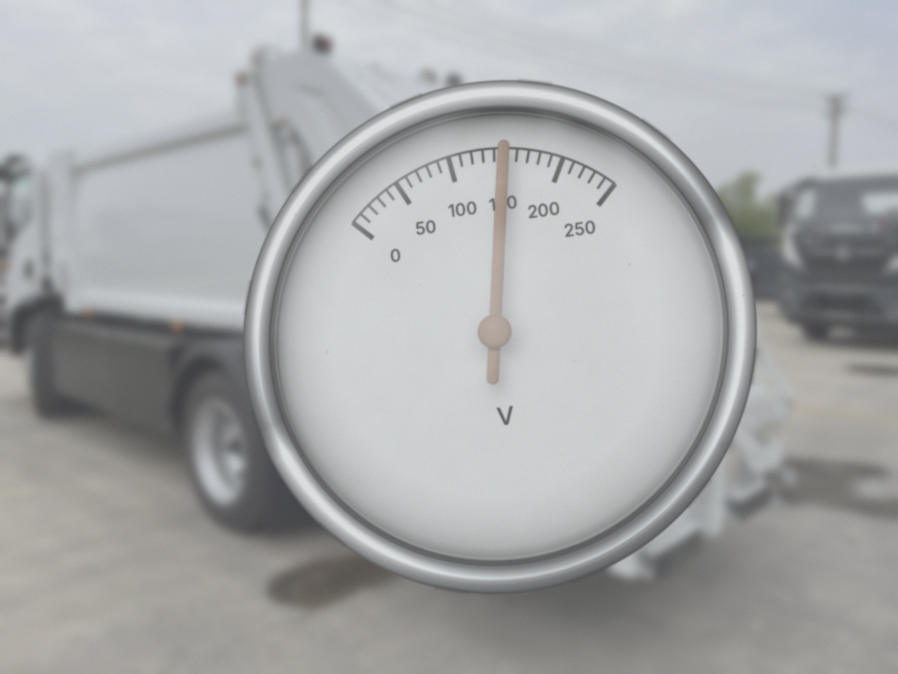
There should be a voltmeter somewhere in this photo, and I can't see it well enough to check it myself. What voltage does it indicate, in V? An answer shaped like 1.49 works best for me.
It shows 150
